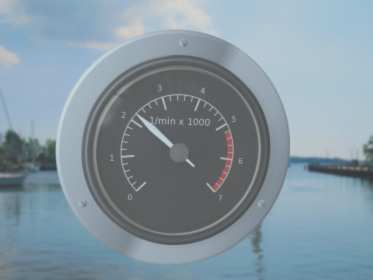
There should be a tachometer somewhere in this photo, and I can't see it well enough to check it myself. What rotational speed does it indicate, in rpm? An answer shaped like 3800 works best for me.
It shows 2200
